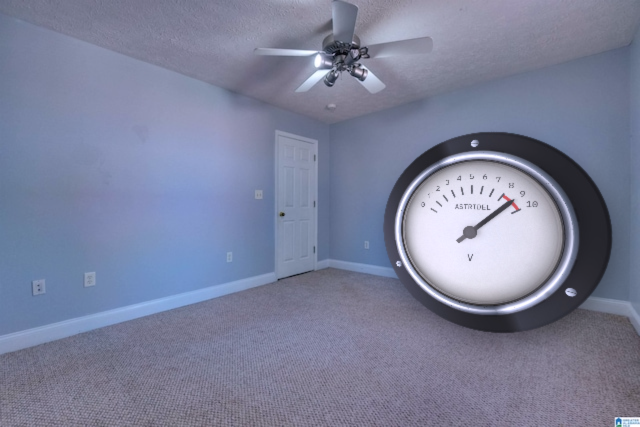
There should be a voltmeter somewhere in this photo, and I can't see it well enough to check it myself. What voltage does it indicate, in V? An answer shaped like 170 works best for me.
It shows 9
